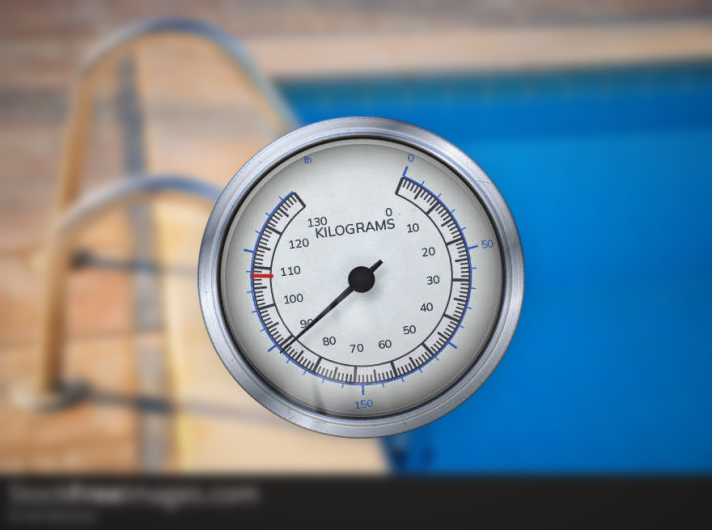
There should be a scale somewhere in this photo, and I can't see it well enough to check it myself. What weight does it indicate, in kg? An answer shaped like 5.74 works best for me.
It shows 89
